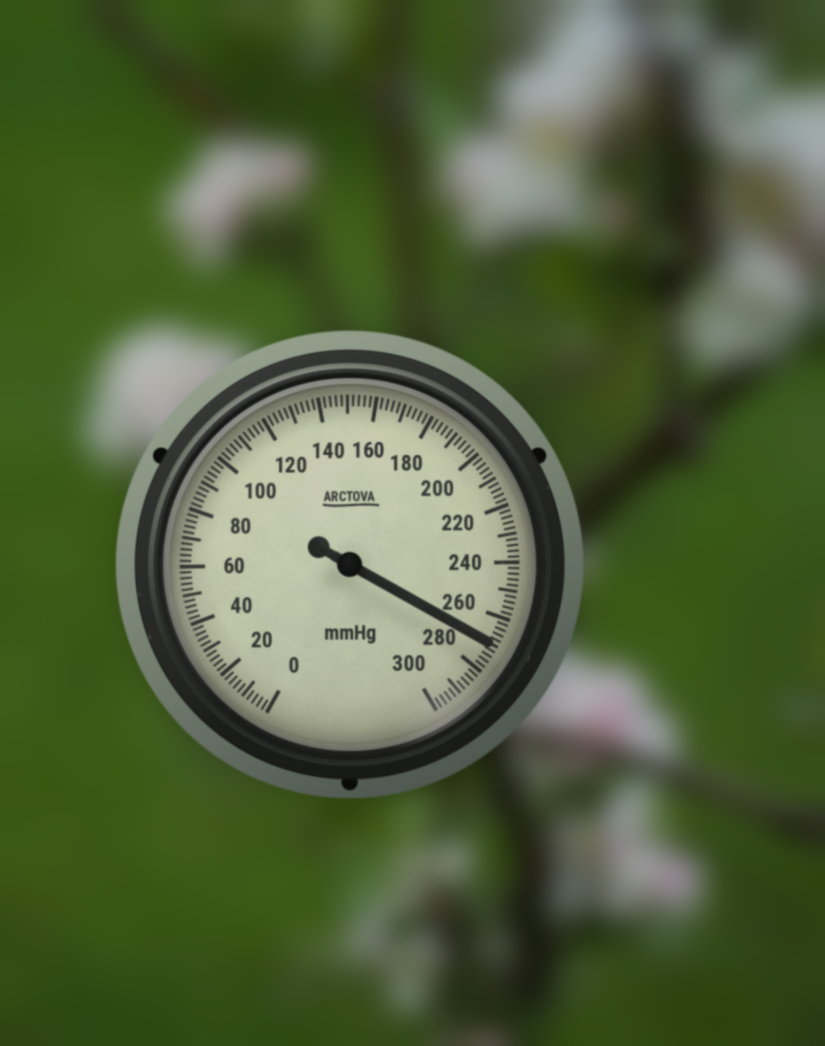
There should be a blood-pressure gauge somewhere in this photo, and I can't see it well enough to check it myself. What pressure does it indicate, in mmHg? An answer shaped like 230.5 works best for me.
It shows 270
